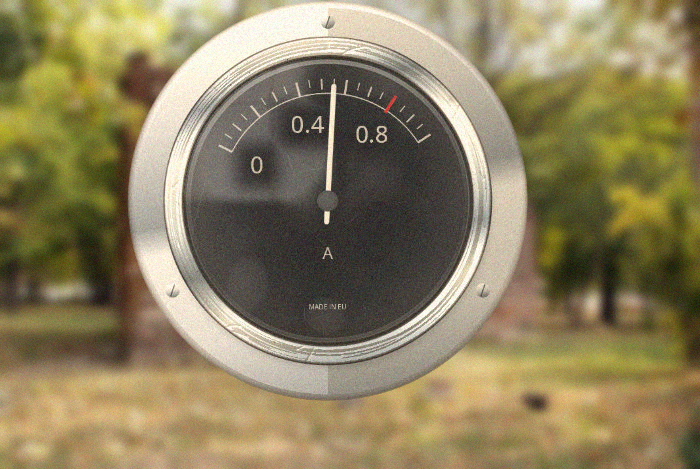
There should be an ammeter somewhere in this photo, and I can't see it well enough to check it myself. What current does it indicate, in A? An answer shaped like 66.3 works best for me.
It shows 0.55
